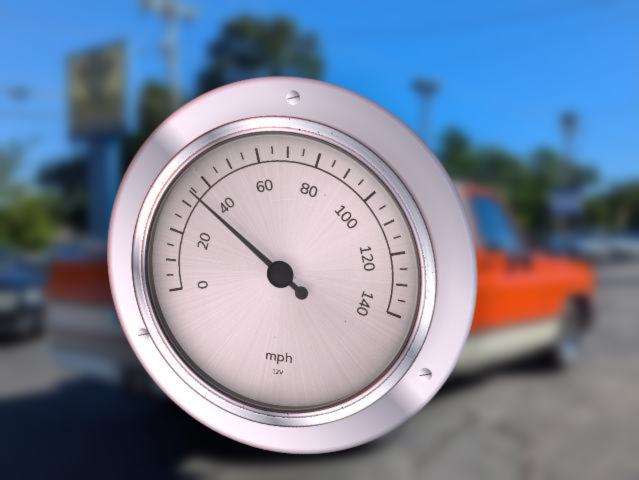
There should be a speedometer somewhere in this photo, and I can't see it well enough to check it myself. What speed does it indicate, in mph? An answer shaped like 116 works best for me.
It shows 35
